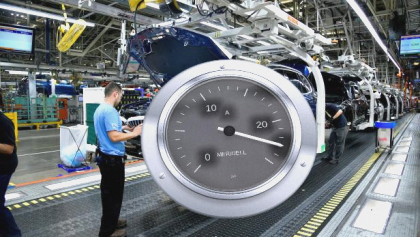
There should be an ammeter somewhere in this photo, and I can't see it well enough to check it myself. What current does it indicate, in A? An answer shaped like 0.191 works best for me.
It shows 23
